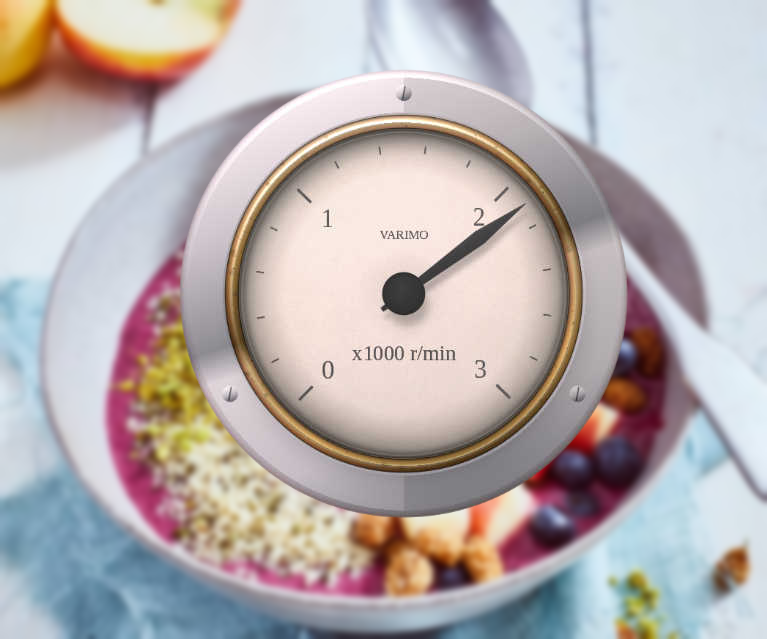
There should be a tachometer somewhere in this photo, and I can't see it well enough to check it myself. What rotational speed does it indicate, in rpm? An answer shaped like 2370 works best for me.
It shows 2100
